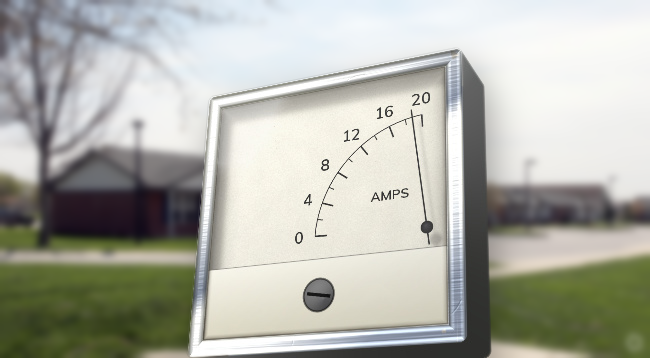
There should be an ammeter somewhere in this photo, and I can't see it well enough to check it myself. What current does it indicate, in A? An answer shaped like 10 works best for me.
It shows 19
